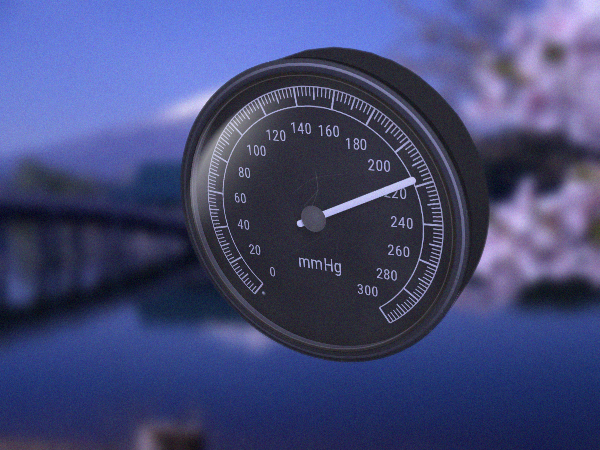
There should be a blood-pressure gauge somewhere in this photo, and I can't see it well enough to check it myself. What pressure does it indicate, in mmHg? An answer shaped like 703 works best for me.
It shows 216
